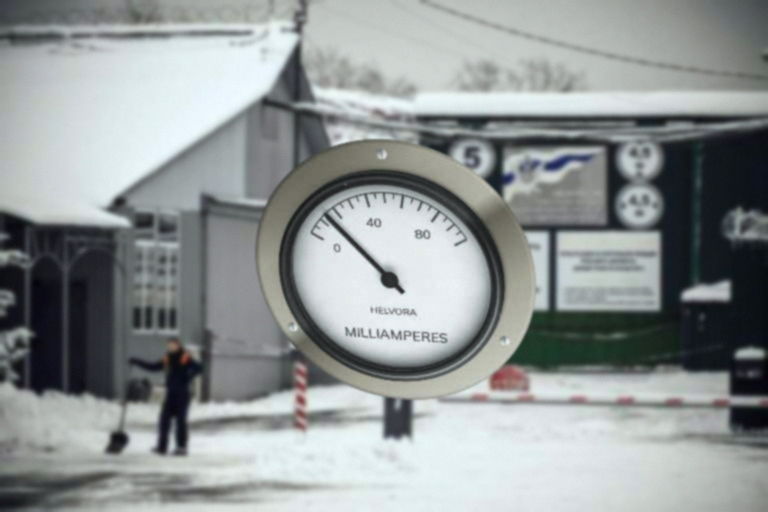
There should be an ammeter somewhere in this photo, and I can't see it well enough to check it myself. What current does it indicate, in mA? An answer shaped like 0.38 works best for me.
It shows 15
